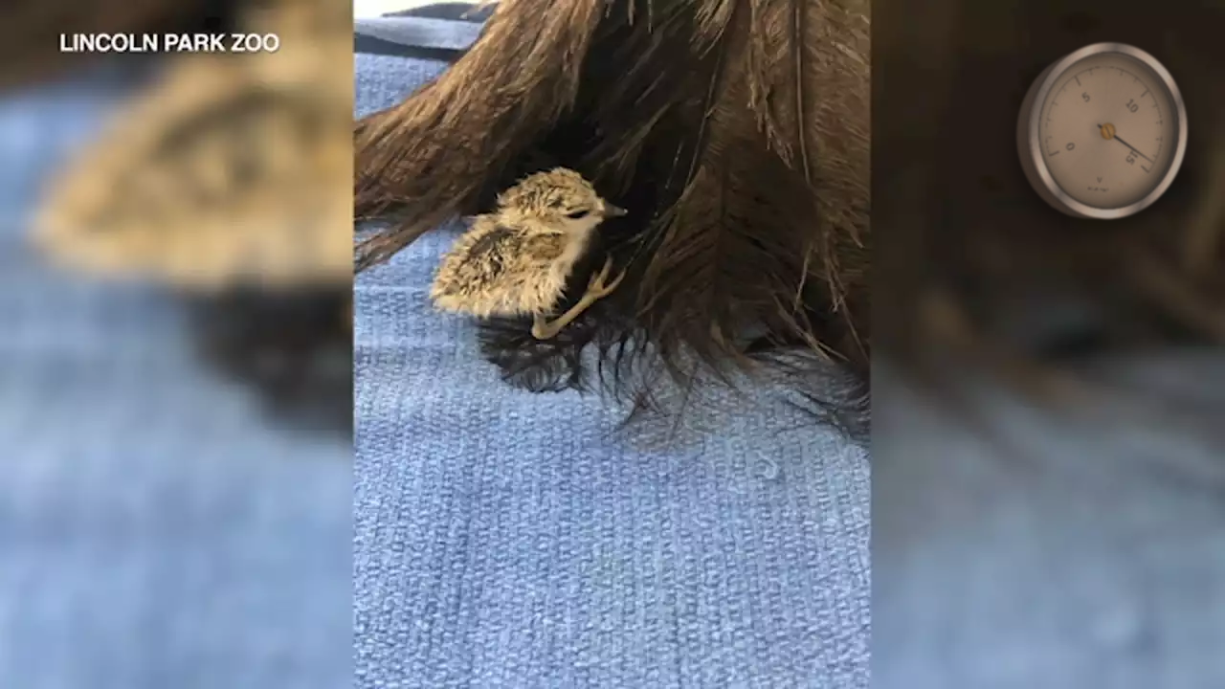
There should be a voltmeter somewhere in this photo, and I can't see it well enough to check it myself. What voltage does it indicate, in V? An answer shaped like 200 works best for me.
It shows 14.5
